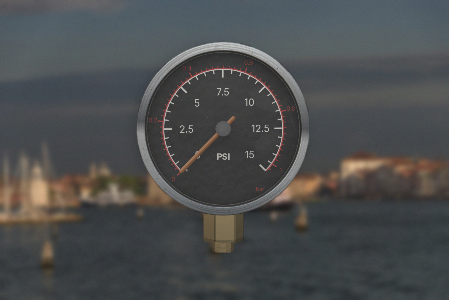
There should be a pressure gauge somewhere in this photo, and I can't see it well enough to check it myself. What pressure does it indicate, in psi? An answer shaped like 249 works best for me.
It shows 0
